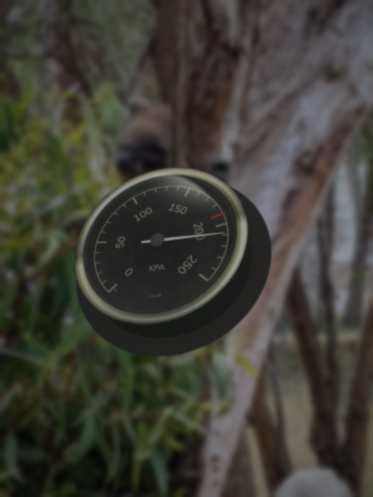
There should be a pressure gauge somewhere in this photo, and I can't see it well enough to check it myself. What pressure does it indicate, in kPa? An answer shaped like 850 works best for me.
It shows 210
